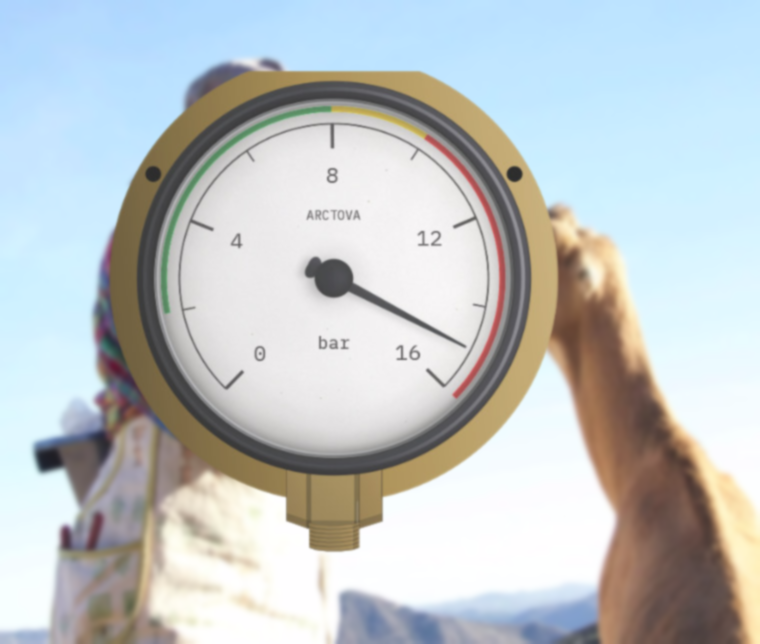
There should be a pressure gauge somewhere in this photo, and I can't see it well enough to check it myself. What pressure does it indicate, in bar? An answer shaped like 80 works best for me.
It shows 15
